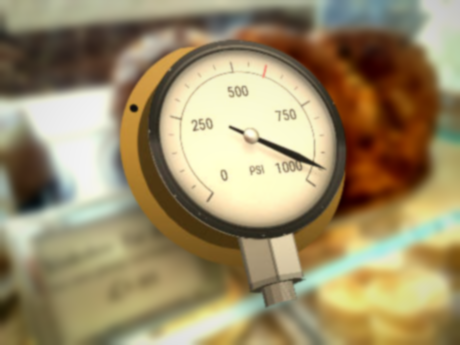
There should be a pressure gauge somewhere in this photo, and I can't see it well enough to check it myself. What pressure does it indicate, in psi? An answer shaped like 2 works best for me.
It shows 950
